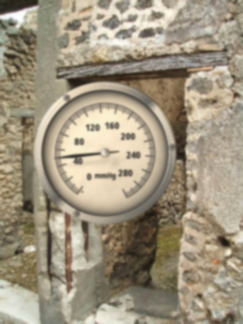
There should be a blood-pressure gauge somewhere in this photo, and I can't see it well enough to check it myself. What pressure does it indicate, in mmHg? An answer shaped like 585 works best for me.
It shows 50
